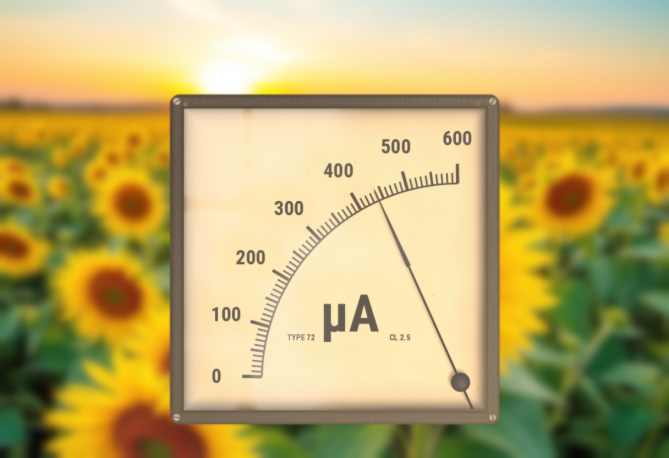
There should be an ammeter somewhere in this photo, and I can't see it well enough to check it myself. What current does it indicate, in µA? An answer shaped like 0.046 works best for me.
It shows 440
